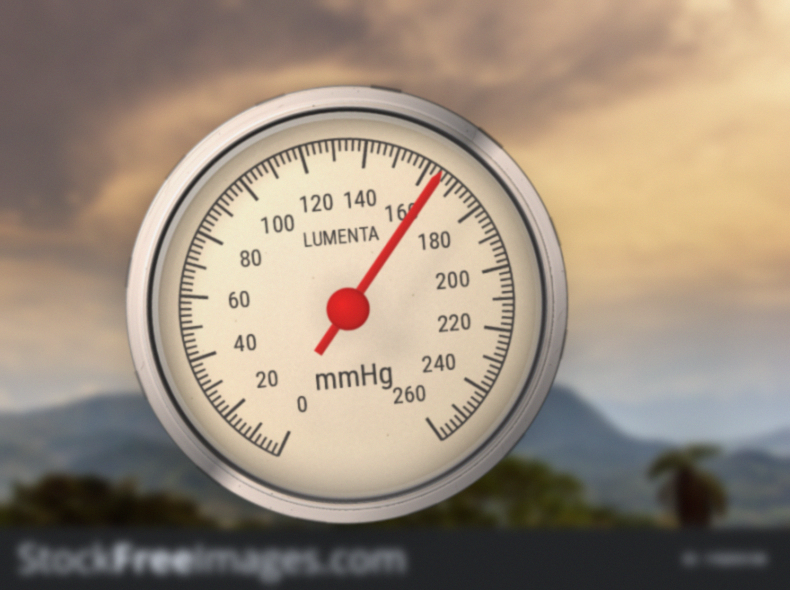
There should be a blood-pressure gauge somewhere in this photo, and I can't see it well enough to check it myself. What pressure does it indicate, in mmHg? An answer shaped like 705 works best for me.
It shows 164
